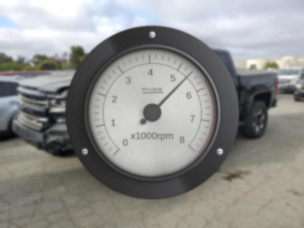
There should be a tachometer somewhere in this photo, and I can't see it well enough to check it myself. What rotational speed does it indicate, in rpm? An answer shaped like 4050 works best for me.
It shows 5400
